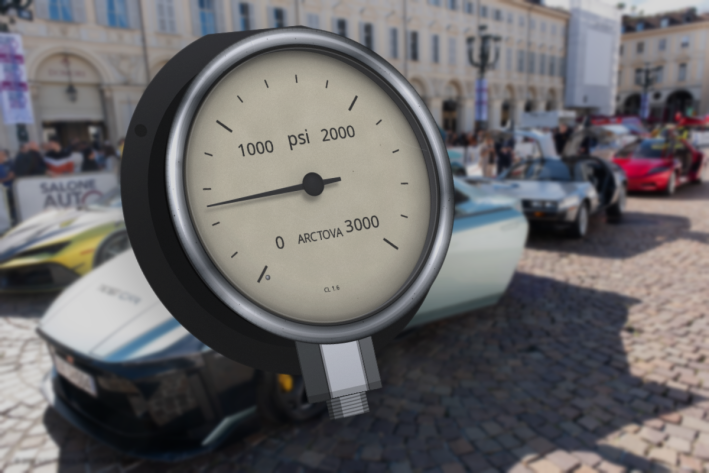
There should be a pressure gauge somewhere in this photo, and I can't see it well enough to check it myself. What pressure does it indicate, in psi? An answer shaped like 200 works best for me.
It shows 500
